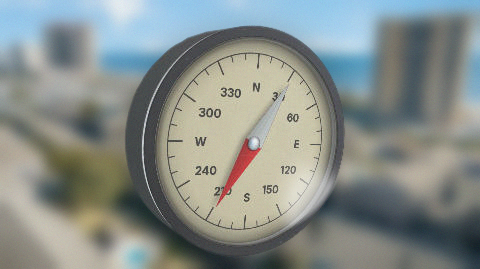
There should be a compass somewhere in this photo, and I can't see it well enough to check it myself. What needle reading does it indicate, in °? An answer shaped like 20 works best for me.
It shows 210
